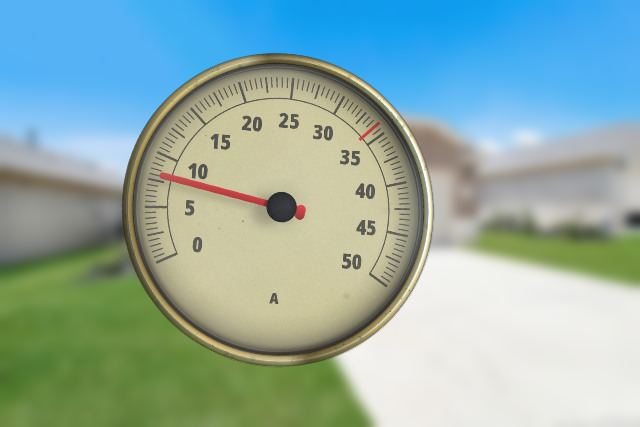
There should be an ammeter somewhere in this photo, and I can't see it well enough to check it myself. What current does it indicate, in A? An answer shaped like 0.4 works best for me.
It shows 8
